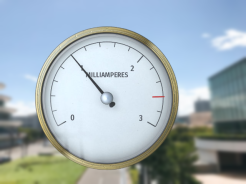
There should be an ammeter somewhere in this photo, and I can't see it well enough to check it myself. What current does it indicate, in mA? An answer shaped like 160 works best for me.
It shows 1
